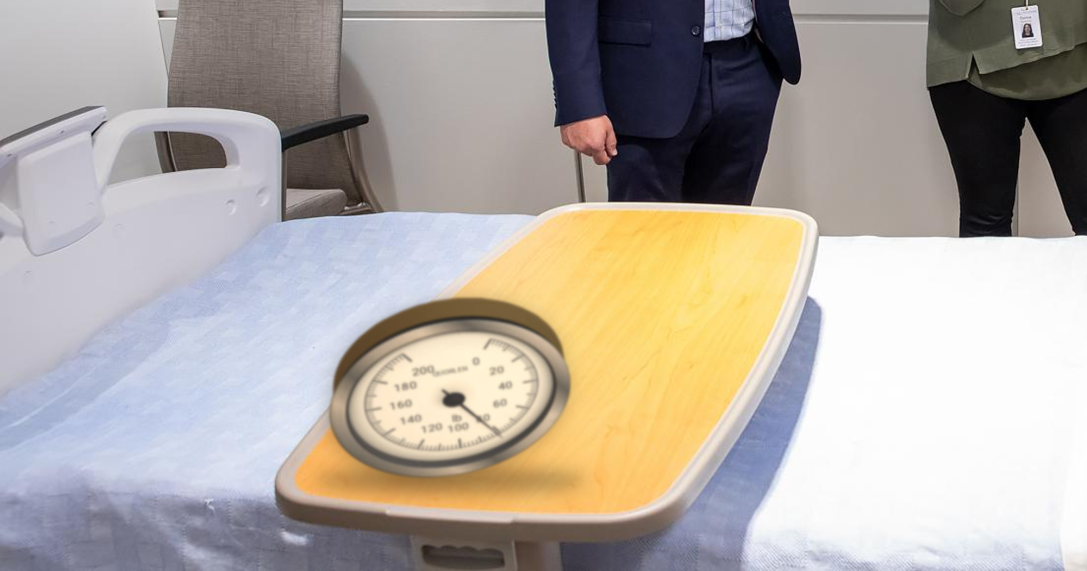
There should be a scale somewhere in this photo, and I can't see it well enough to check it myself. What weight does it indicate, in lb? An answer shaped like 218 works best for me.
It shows 80
